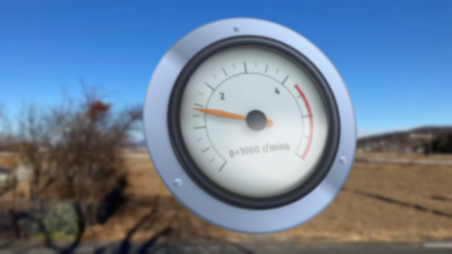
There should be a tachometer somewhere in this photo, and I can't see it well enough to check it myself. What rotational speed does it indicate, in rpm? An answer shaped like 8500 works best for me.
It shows 1375
